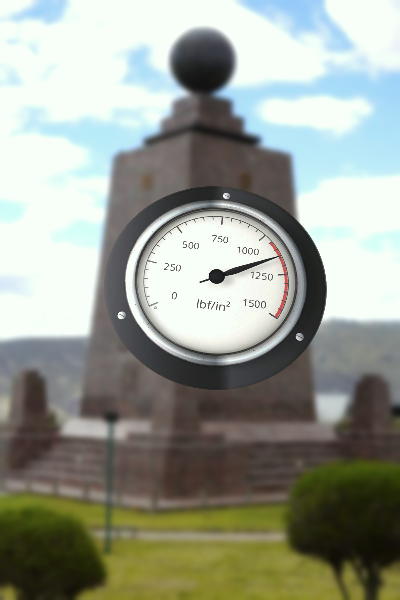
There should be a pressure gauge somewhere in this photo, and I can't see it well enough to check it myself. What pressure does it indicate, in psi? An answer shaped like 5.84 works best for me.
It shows 1150
